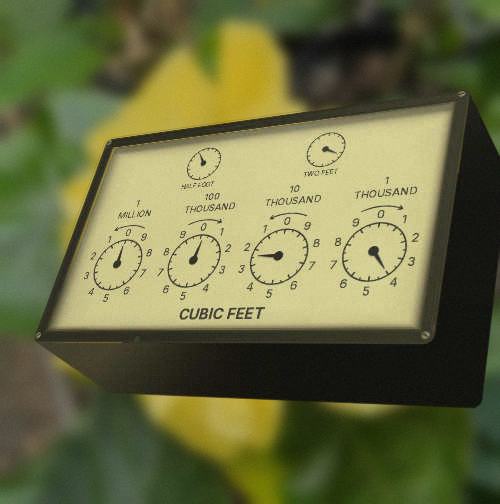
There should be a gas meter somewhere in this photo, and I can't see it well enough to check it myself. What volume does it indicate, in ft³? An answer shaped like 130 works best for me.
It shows 2400
